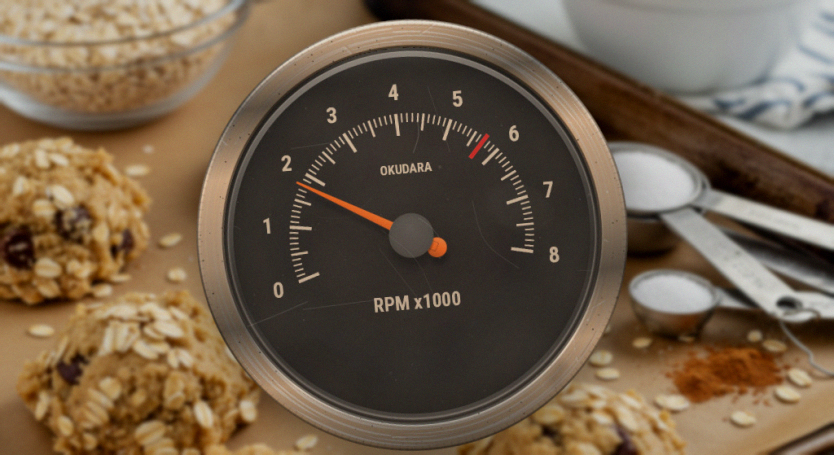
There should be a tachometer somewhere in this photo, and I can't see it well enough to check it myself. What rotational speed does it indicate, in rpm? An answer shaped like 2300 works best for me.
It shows 1800
